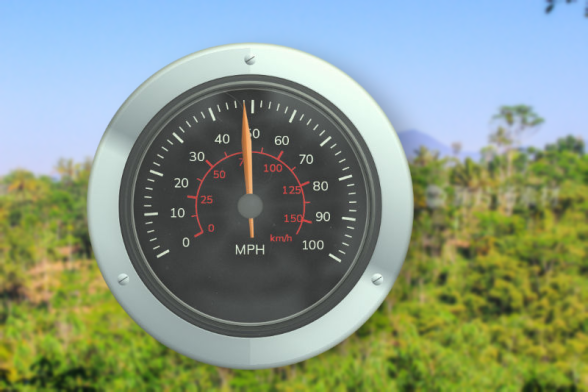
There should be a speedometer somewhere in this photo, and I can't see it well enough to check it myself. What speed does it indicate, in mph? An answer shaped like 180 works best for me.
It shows 48
